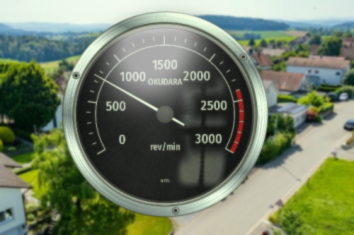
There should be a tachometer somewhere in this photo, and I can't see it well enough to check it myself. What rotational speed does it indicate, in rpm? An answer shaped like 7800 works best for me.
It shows 750
